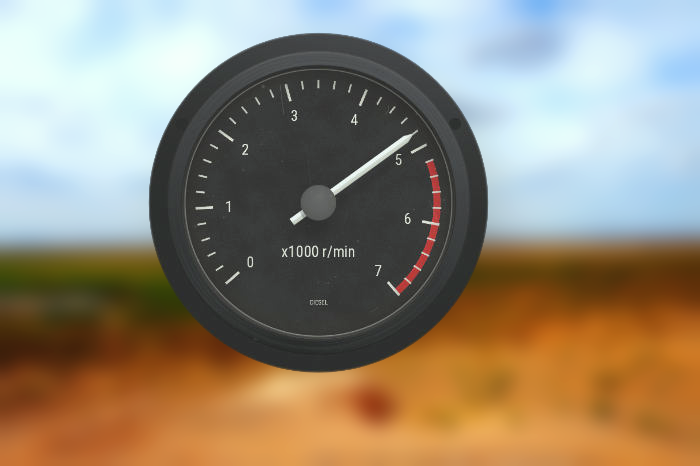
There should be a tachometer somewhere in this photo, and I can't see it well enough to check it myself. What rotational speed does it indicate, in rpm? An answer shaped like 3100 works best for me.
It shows 4800
